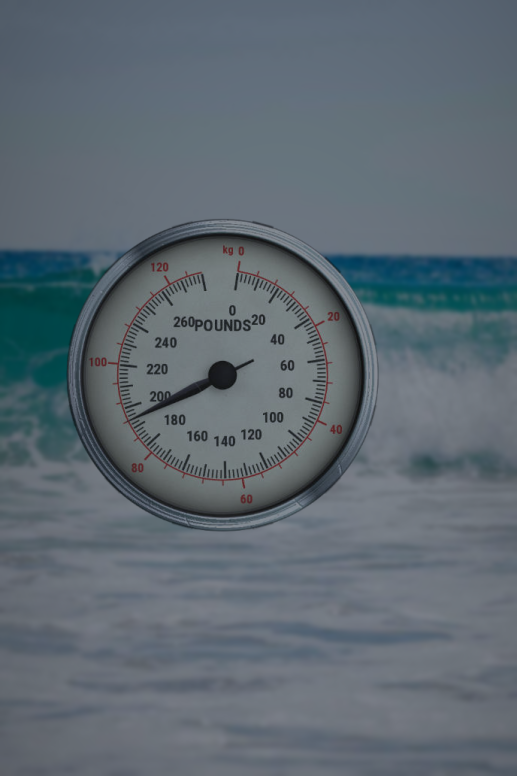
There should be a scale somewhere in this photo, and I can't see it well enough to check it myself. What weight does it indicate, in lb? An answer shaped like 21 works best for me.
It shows 194
